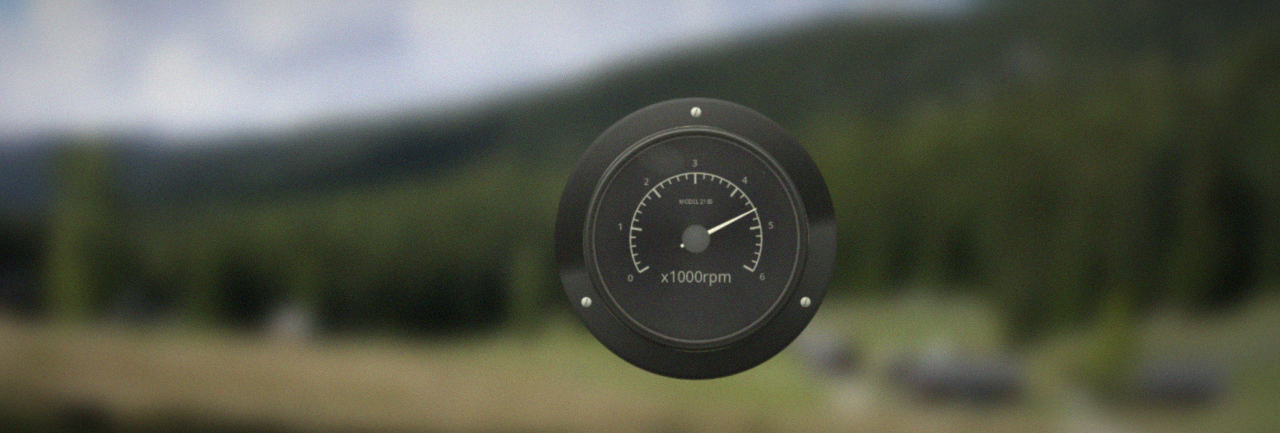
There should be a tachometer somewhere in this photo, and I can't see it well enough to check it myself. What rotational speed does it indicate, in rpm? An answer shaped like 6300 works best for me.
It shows 4600
